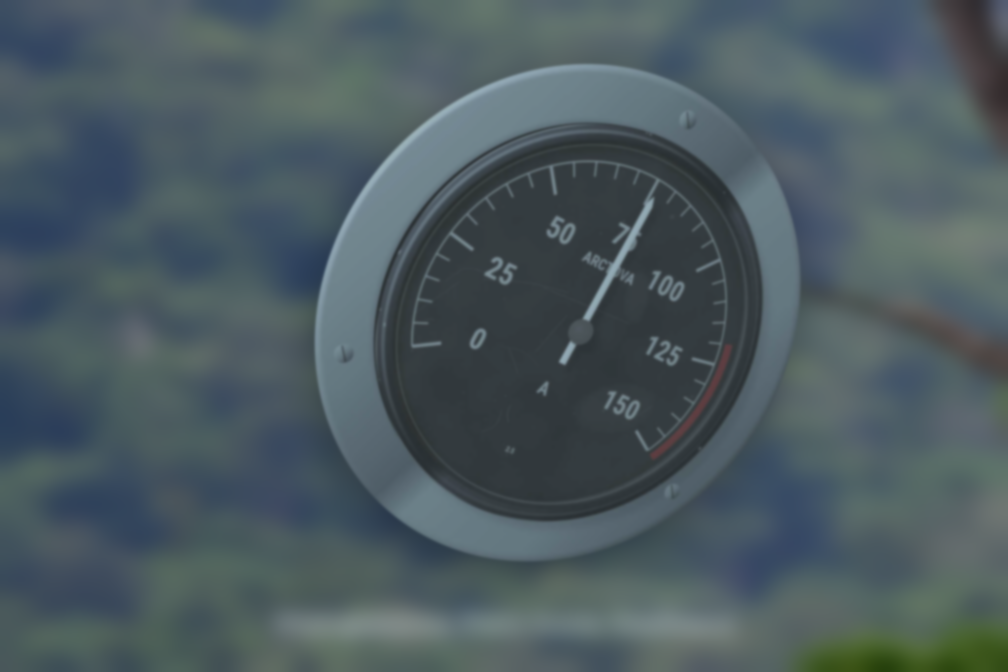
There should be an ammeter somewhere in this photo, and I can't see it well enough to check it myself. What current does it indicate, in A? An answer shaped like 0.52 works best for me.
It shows 75
